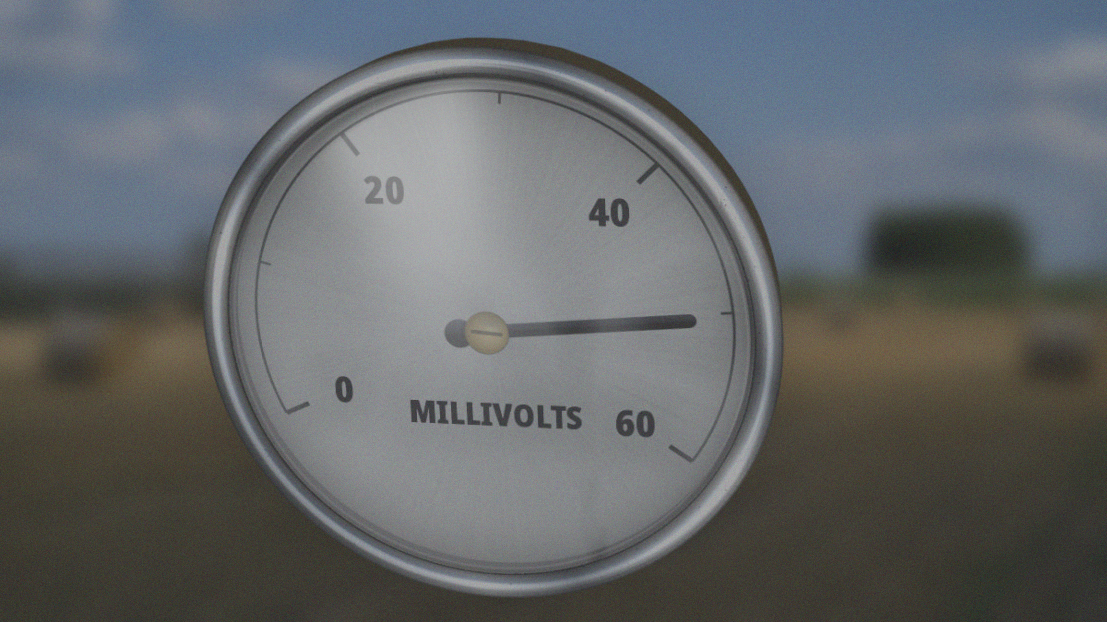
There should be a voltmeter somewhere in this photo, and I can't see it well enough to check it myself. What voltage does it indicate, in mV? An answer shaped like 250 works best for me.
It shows 50
